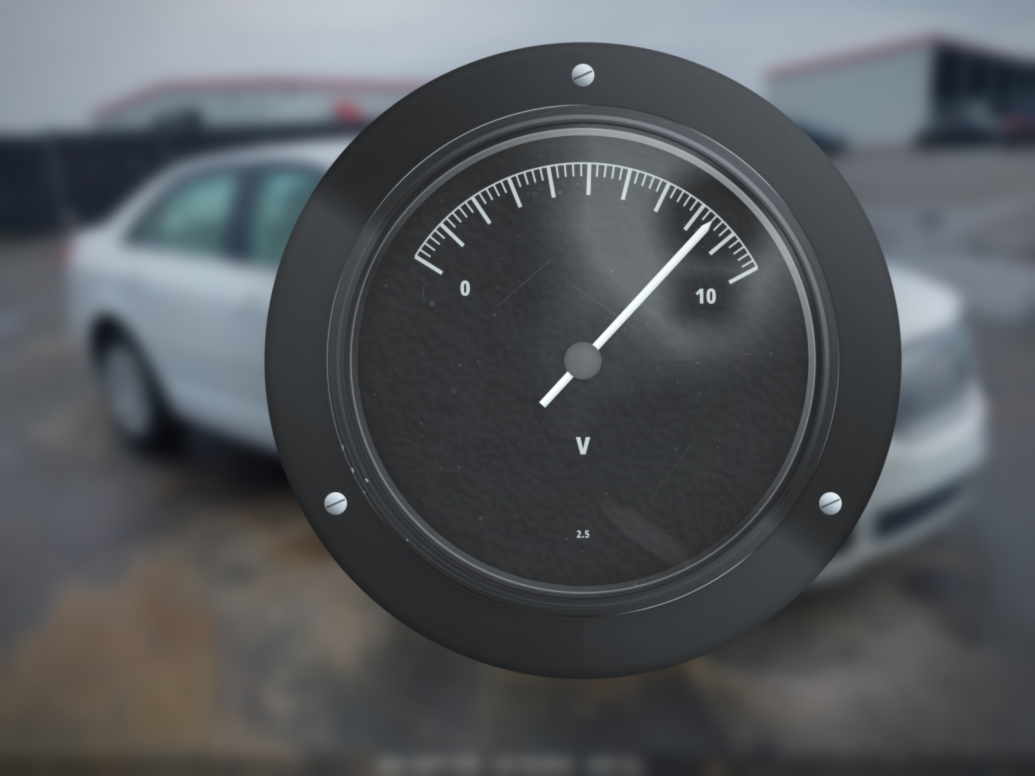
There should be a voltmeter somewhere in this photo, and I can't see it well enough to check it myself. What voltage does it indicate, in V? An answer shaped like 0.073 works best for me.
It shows 8.4
